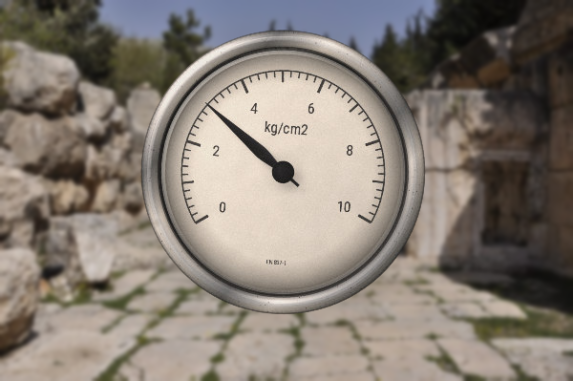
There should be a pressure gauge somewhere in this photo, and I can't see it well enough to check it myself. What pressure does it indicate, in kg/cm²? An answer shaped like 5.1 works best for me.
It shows 3
